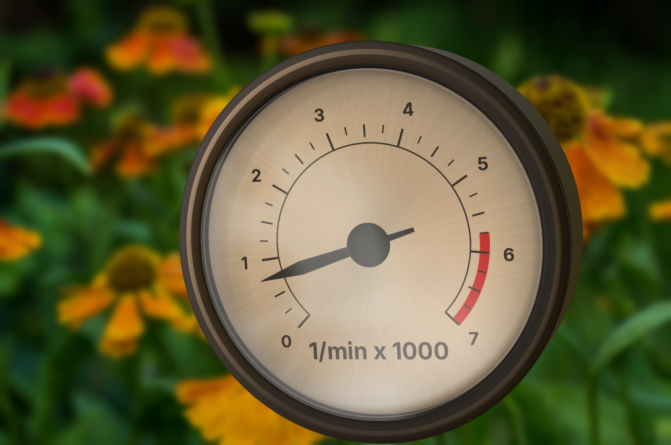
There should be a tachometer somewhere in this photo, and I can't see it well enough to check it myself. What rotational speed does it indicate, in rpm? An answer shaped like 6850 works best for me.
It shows 750
